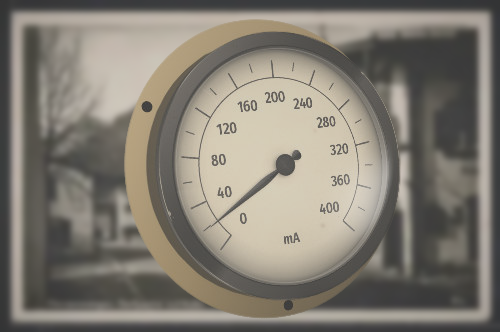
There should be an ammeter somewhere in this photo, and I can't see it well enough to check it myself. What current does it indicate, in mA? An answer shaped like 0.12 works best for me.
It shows 20
